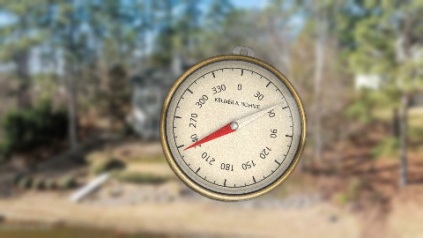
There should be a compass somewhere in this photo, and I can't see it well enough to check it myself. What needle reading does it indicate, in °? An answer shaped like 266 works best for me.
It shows 235
